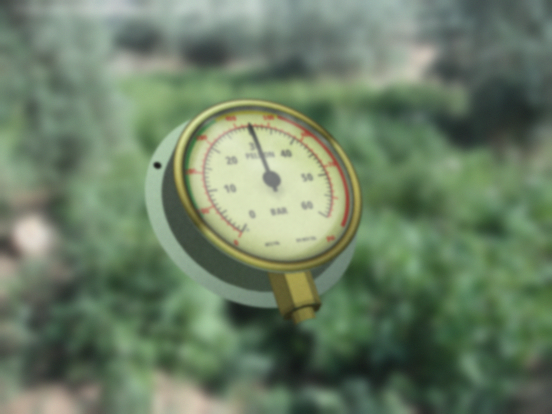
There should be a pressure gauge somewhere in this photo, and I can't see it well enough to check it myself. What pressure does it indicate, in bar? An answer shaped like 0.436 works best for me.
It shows 30
